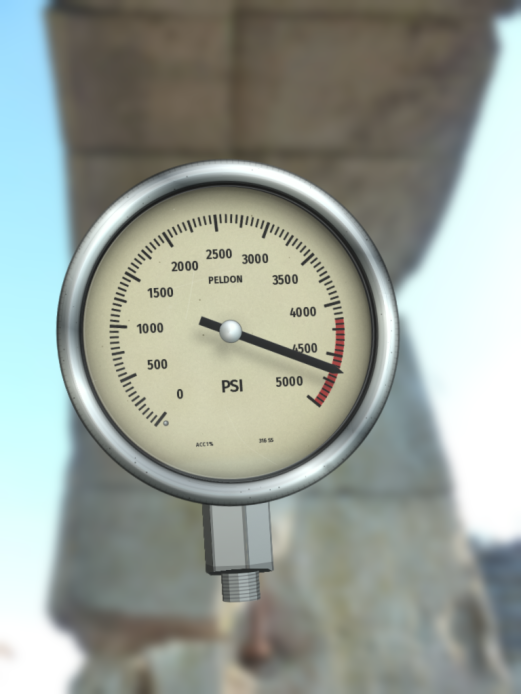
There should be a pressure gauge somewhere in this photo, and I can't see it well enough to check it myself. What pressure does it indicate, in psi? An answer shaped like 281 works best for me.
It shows 4650
